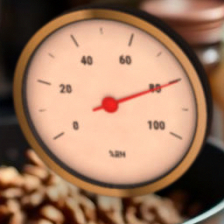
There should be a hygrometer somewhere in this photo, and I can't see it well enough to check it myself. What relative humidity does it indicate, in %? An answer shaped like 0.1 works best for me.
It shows 80
